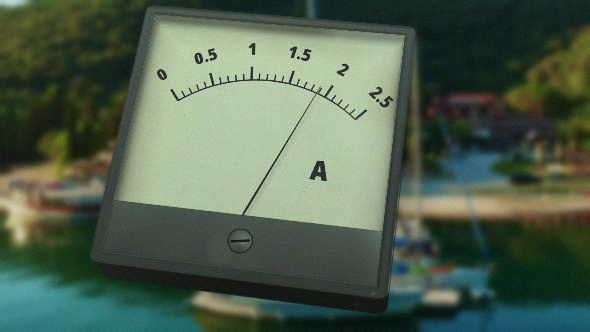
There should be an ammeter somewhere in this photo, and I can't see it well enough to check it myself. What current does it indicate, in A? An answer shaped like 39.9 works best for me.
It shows 1.9
